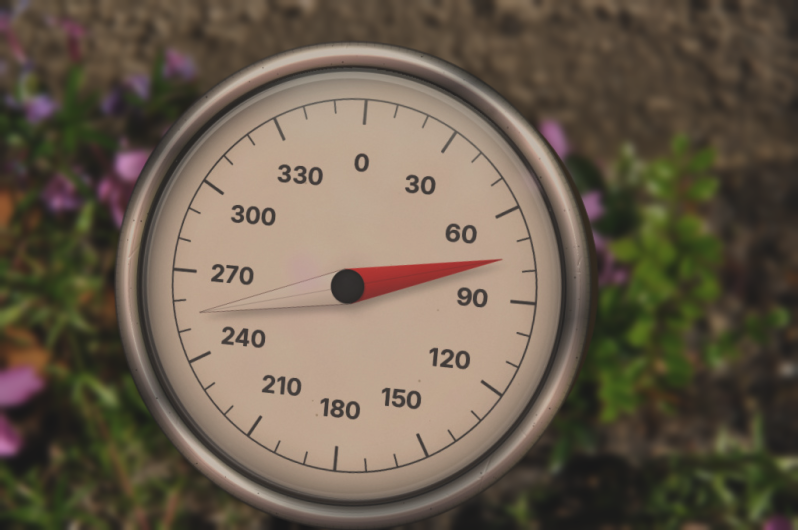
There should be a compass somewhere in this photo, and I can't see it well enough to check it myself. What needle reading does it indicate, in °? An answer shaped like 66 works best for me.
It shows 75
